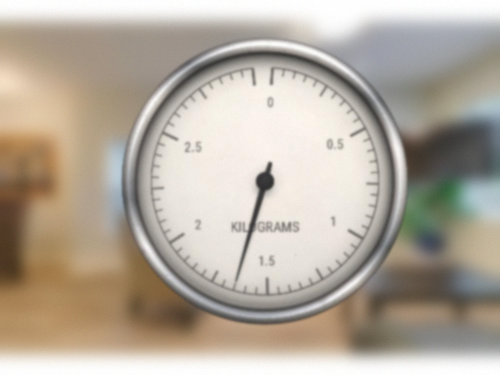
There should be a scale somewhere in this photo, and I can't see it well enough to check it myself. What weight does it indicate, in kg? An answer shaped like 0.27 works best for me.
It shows 1.65
